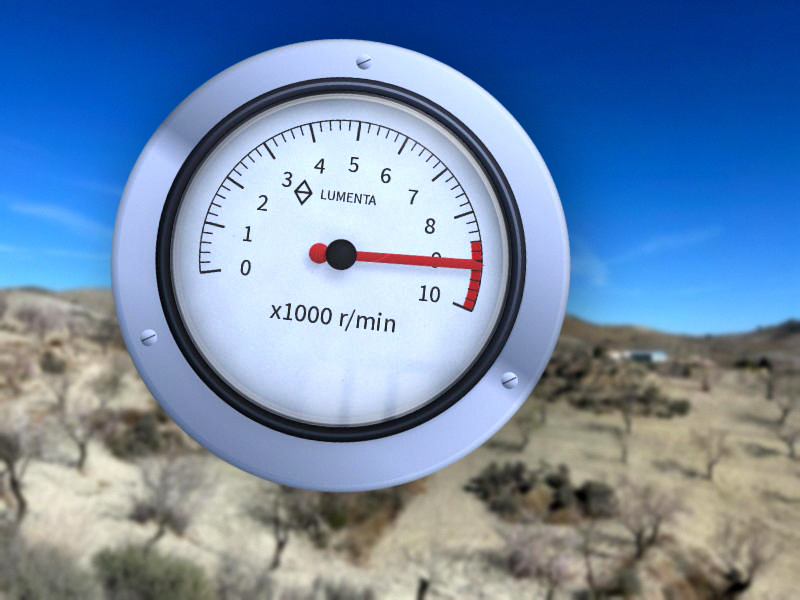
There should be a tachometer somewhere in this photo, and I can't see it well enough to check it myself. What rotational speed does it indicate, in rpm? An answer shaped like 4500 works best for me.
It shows 9100
